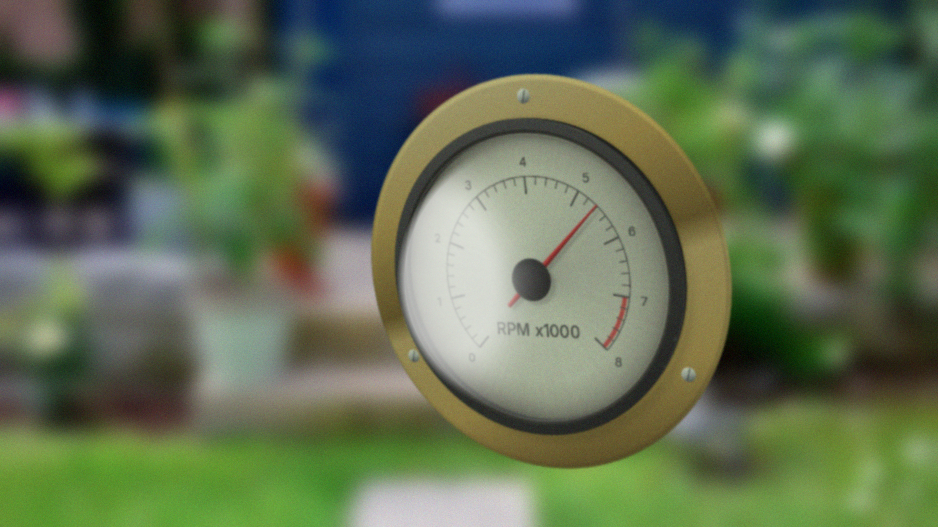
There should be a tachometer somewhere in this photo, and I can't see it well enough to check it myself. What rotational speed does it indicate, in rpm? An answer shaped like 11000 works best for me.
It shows 5400
